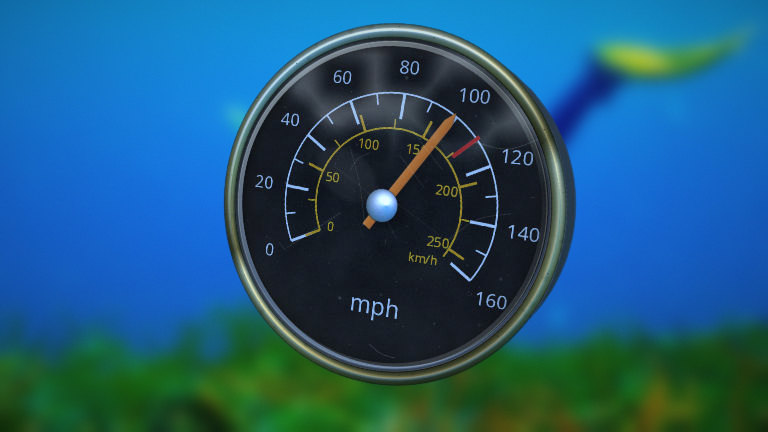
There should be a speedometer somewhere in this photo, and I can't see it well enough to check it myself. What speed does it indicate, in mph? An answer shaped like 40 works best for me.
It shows 100
